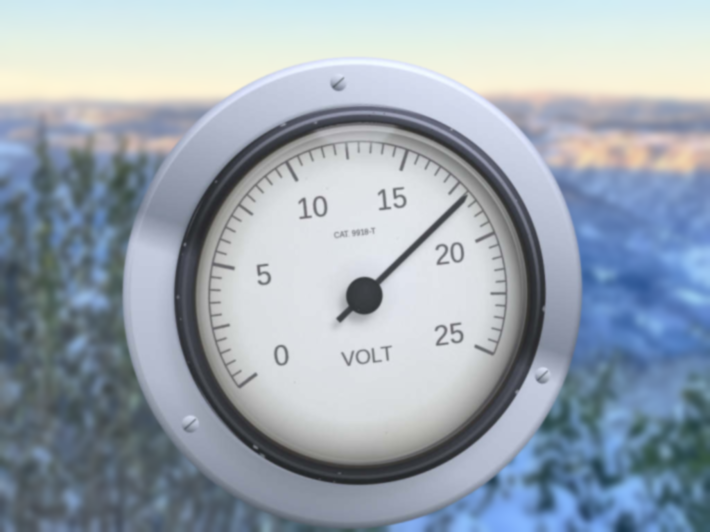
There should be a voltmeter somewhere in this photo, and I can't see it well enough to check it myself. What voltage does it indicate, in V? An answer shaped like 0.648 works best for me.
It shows 18
